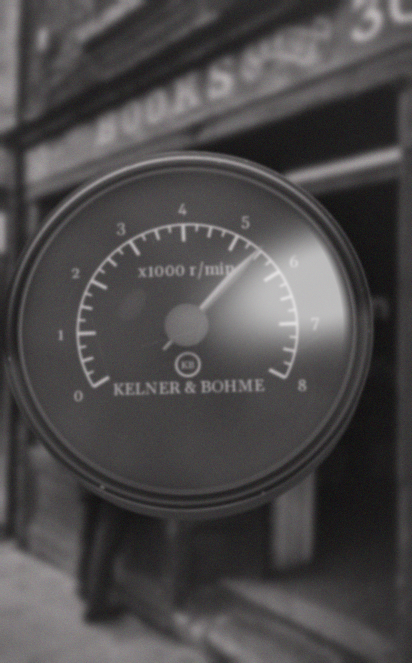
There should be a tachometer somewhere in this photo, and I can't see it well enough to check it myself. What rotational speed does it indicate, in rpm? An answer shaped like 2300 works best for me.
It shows 5500
